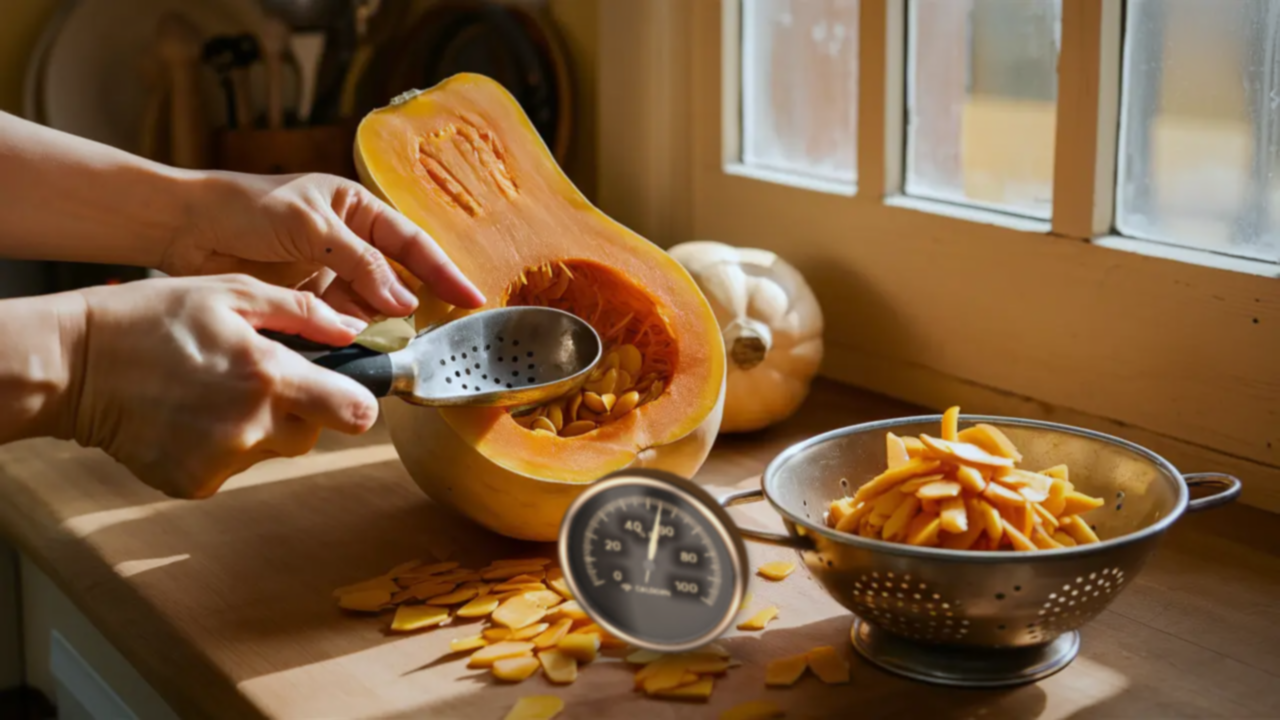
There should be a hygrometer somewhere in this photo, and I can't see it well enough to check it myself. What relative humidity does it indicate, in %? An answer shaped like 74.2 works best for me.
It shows 55
